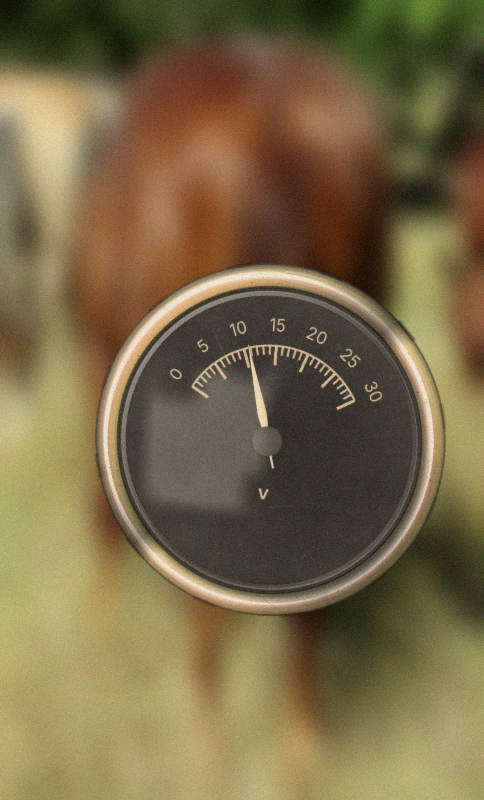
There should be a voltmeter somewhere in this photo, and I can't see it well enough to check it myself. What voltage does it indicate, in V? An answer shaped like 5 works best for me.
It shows 11
